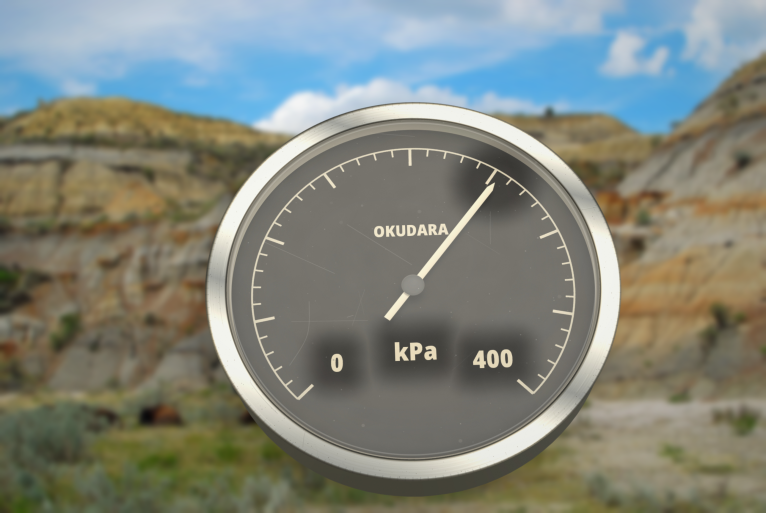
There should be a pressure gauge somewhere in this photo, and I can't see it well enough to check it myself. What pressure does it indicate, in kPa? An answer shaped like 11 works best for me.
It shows 255
